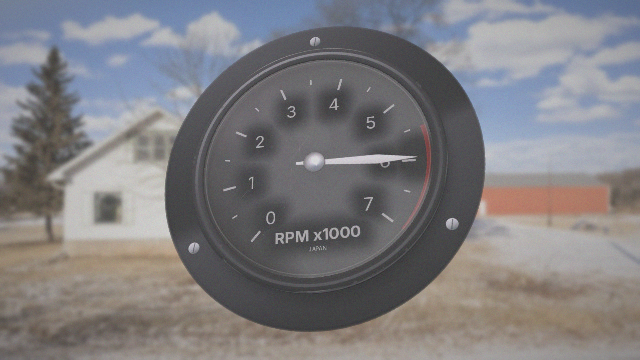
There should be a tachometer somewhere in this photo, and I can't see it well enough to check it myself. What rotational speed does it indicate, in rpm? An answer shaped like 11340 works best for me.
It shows 6000
